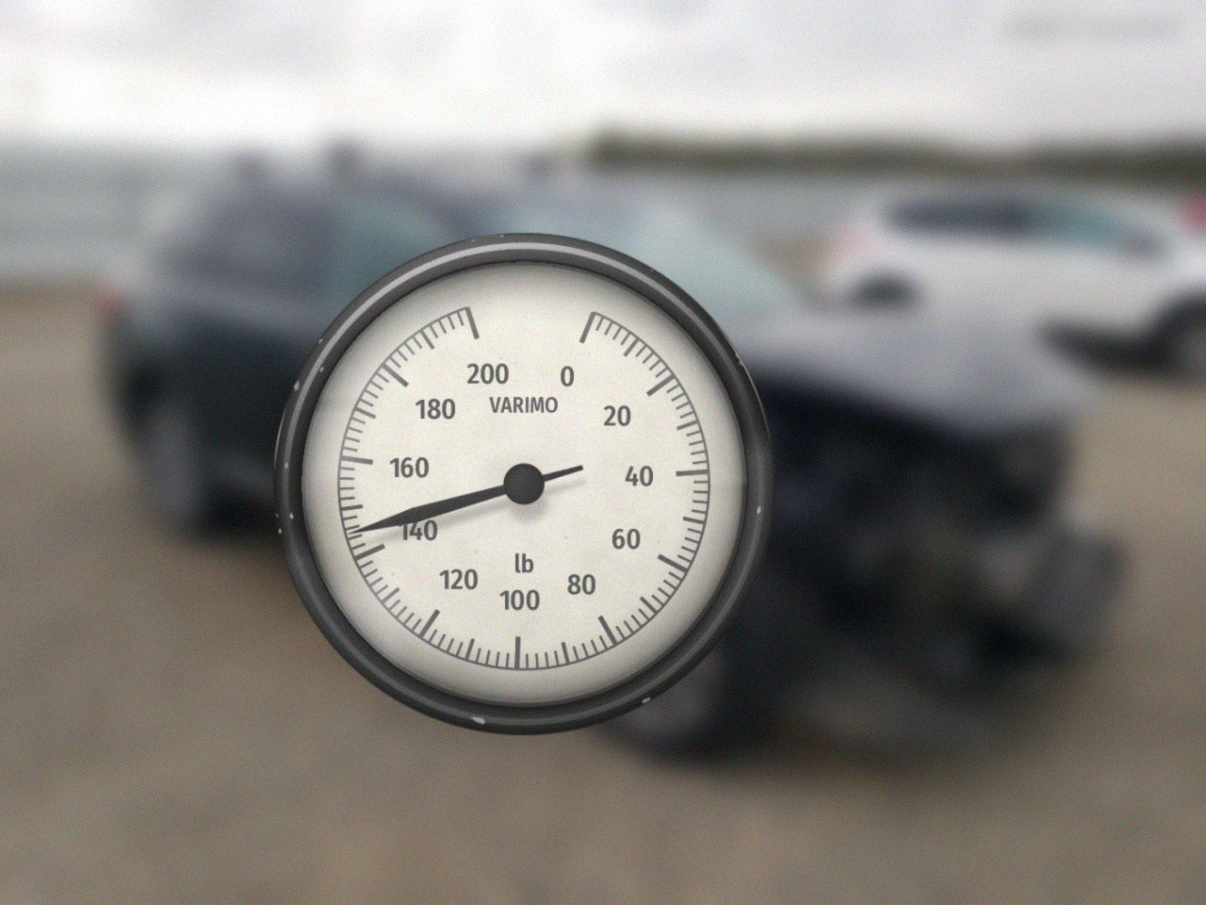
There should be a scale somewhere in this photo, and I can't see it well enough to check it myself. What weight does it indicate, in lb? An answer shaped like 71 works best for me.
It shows 145
